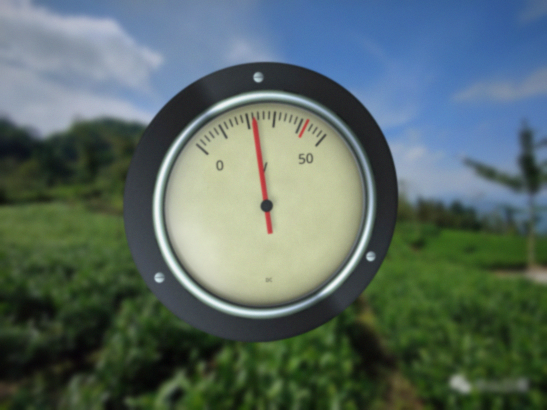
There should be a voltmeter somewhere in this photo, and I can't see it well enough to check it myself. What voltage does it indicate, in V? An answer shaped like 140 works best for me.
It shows 22
